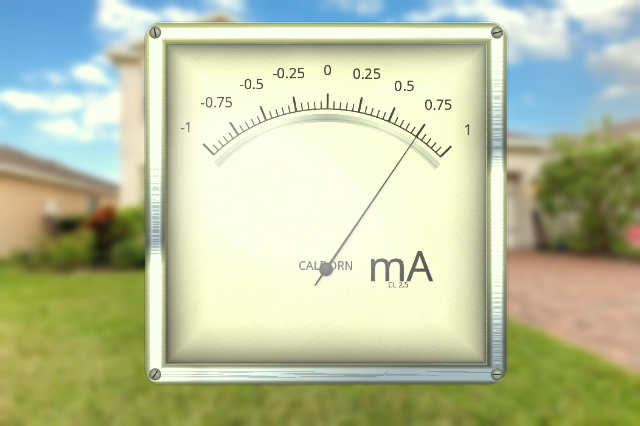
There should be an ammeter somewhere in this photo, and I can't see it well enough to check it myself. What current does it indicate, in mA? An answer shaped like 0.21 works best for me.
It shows 0.75
